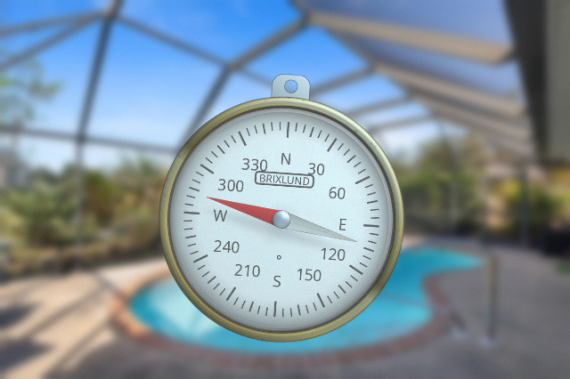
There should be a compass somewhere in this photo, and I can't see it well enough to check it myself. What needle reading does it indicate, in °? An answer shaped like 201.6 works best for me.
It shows 282.5
